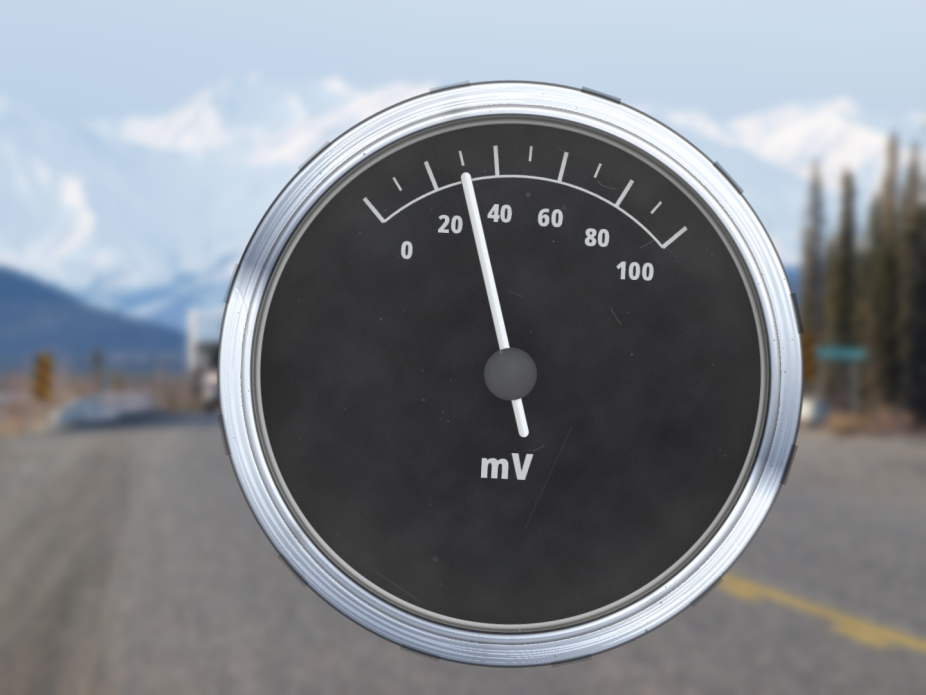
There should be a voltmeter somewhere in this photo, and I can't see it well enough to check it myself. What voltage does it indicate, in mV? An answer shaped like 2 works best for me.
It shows 30
